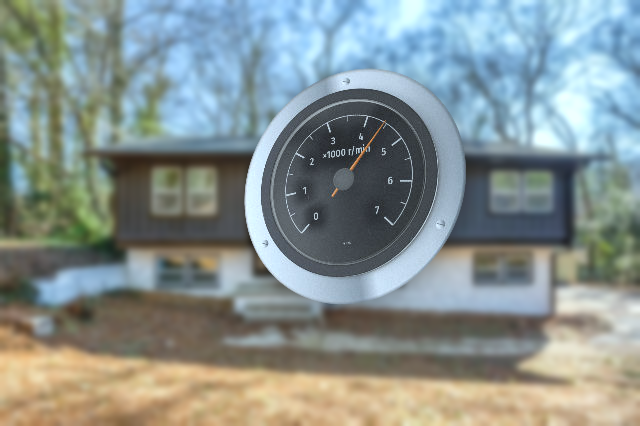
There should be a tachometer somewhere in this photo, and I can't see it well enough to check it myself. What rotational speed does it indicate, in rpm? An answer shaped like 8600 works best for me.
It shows 4500
